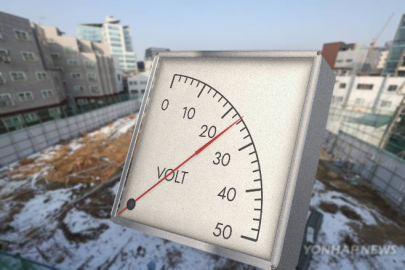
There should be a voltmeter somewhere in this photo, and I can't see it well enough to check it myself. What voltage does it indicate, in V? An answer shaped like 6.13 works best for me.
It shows 24
